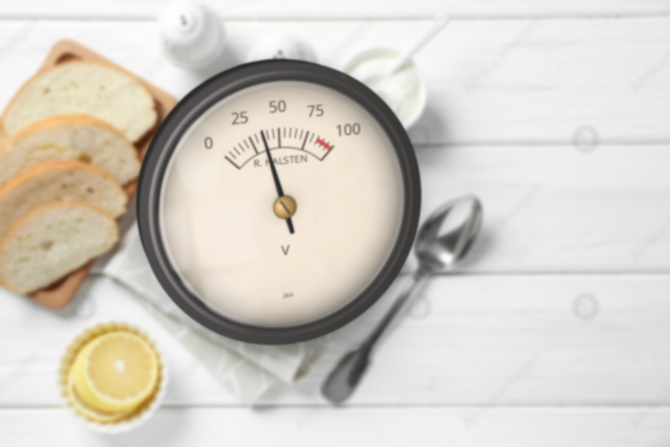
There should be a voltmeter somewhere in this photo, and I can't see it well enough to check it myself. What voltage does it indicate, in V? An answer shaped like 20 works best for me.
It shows 35
